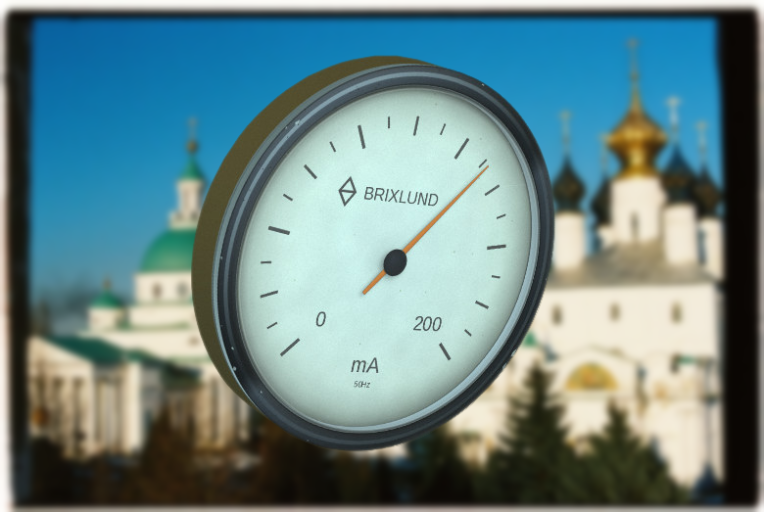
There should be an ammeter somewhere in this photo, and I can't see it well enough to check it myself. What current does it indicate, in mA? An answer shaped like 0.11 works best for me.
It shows 130
